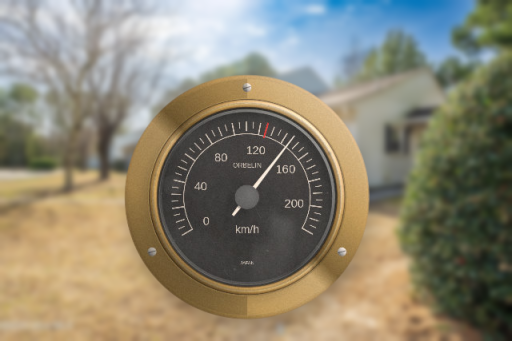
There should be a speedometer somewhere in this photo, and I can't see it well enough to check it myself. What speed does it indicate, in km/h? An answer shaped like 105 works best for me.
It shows 145
